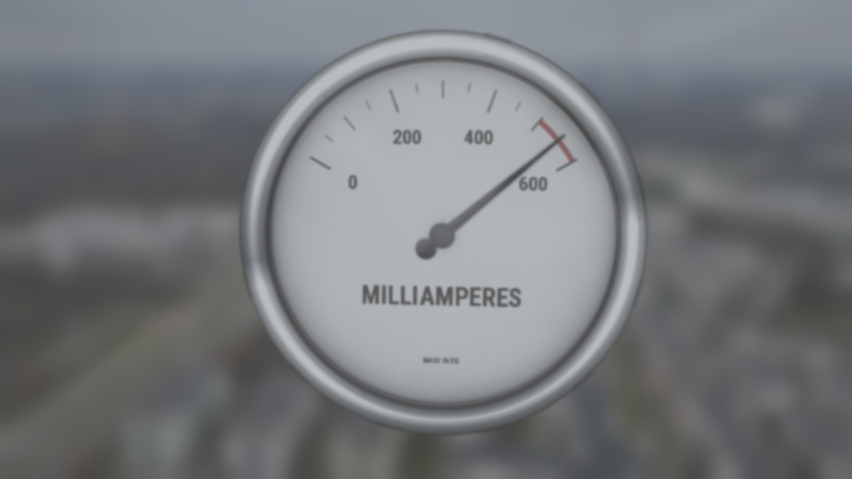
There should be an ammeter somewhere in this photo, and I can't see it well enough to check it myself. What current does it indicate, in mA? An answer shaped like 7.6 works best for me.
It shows 550
